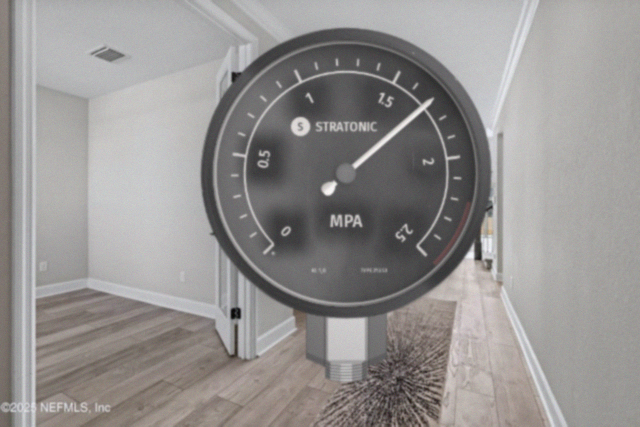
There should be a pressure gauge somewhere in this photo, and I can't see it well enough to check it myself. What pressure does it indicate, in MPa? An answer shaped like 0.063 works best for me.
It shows 1.7
